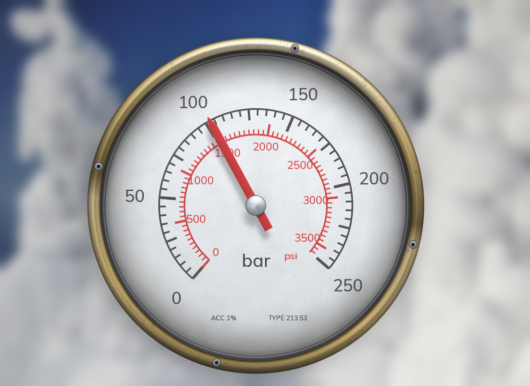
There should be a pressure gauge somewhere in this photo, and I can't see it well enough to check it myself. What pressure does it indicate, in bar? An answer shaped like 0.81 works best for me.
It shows 102.5
